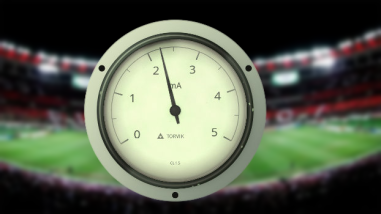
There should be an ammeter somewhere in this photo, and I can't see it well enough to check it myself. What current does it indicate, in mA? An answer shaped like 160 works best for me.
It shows 2.25
